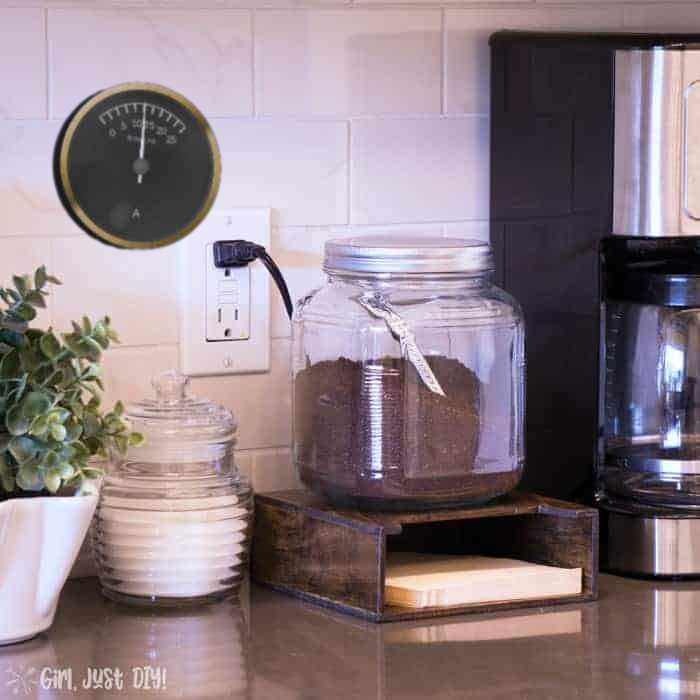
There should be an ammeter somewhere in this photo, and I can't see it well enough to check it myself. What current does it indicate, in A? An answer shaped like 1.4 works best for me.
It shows 12.5
